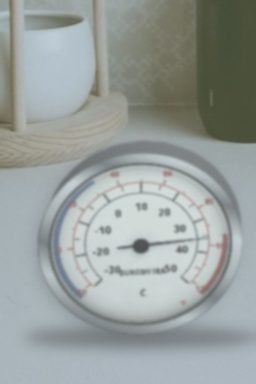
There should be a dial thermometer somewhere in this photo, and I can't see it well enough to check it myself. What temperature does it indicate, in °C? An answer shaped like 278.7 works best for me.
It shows 35
